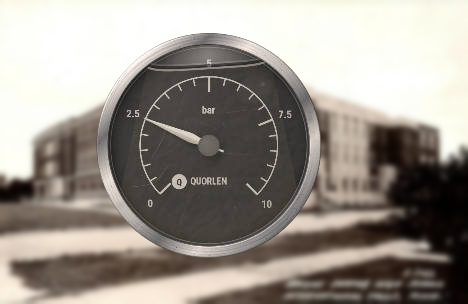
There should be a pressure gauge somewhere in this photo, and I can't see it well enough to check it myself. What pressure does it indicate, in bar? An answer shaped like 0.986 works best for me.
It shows 2.5
